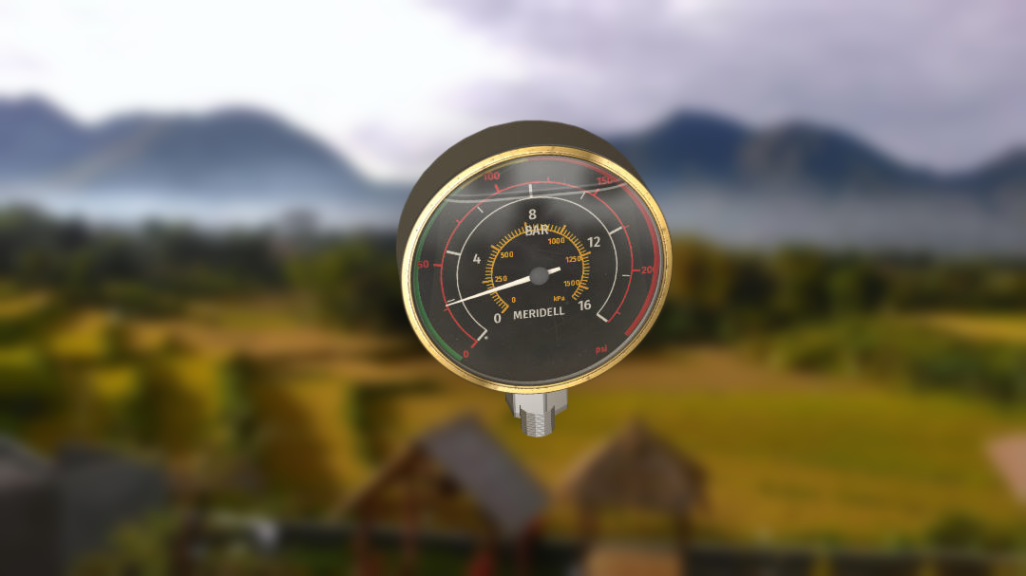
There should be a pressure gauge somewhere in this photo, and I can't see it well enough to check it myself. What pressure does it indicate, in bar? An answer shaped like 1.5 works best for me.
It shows 2
